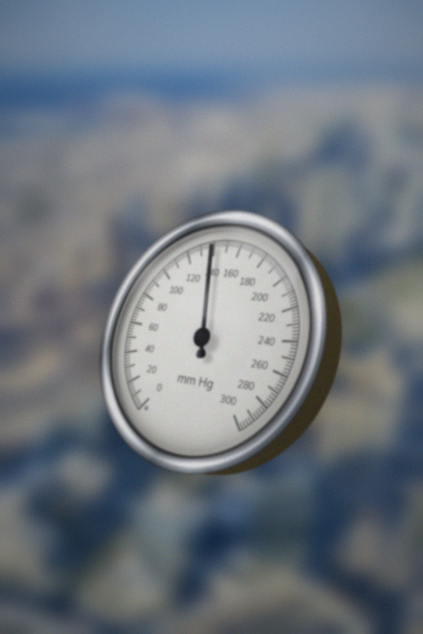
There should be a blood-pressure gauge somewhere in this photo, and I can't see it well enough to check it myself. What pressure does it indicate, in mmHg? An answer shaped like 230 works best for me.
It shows 140
